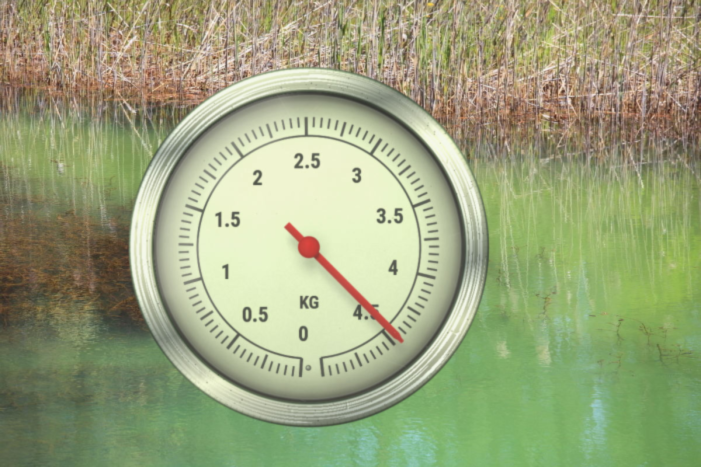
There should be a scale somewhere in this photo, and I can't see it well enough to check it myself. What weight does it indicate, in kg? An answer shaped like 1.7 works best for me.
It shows 4.45
